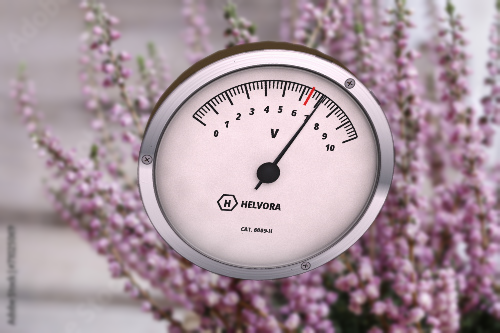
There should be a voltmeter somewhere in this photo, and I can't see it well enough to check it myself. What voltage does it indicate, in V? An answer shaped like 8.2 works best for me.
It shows 7
